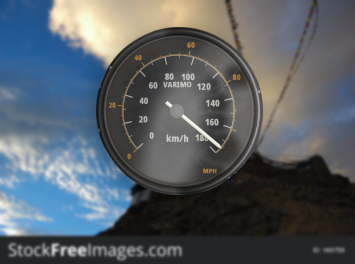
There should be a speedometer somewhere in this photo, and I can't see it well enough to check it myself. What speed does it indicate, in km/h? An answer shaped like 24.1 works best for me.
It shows 175
